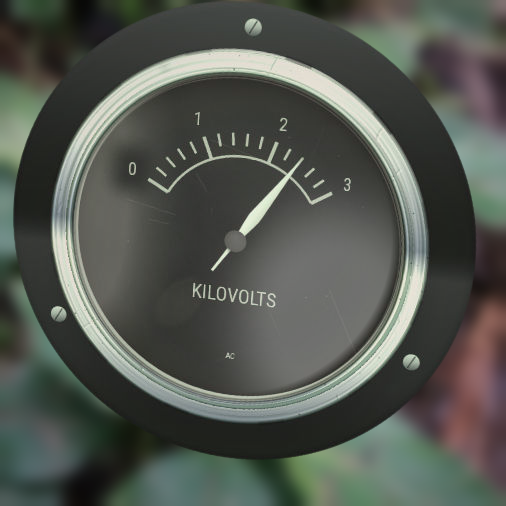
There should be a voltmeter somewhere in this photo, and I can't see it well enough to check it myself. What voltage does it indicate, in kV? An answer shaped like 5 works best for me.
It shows 2.4
